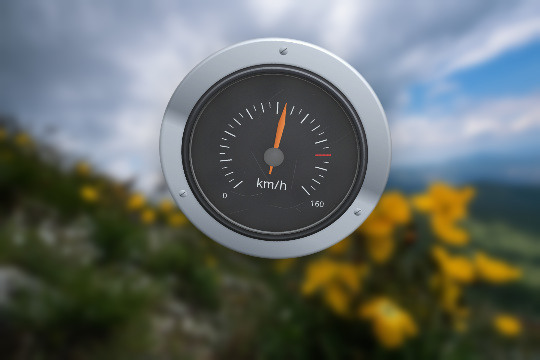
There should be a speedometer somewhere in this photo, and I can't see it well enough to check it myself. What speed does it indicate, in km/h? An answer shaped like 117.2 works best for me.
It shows 85
